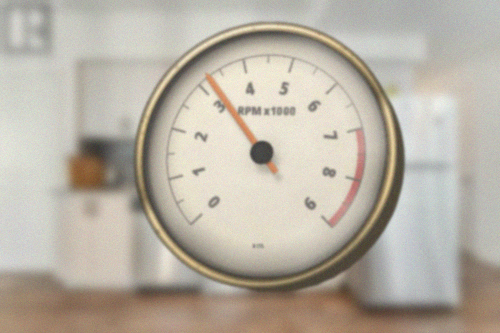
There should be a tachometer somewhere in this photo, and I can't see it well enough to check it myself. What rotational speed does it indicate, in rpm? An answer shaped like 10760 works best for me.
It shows 3250
